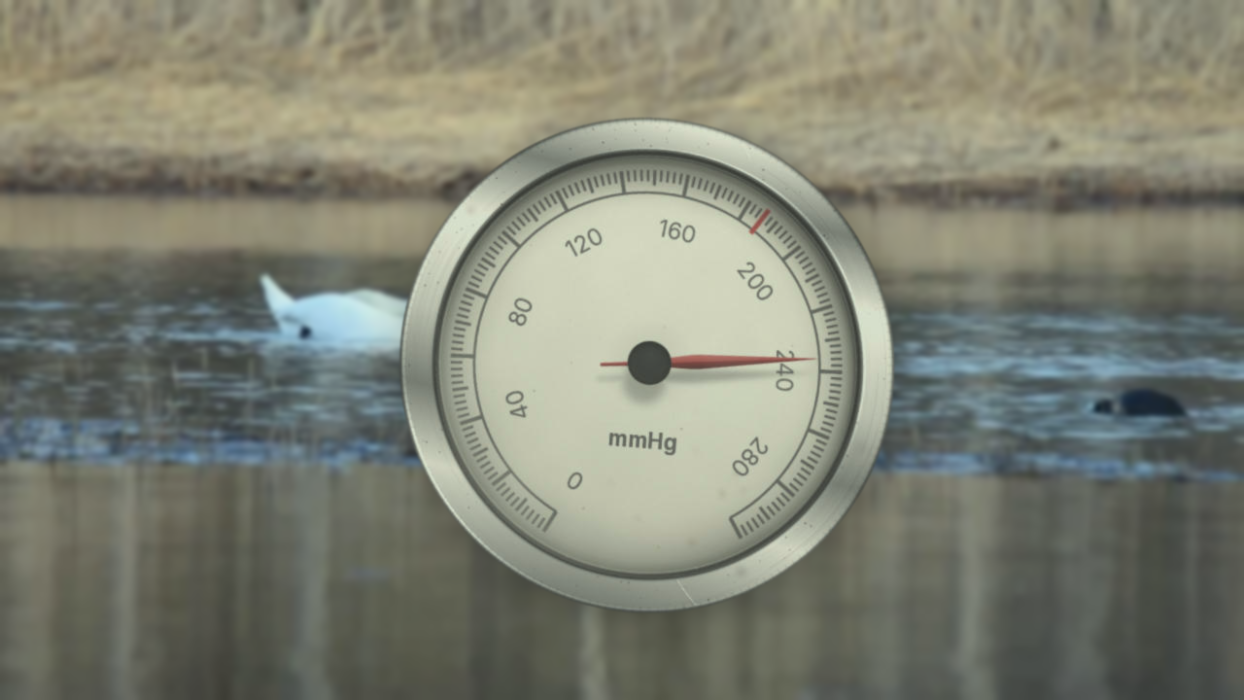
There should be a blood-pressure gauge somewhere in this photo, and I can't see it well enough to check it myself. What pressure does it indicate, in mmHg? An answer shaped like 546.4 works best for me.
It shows 236
